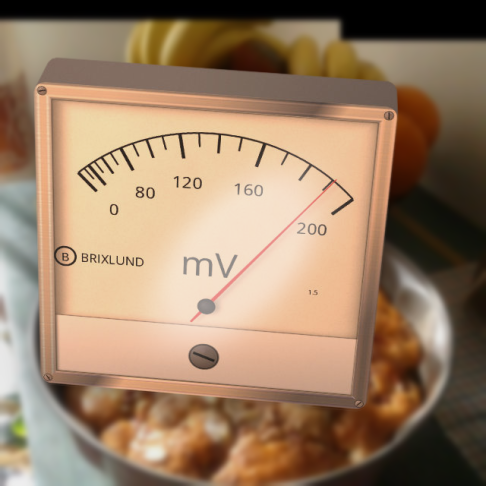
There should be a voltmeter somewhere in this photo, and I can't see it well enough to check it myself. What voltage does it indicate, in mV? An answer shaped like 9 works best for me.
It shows 190
